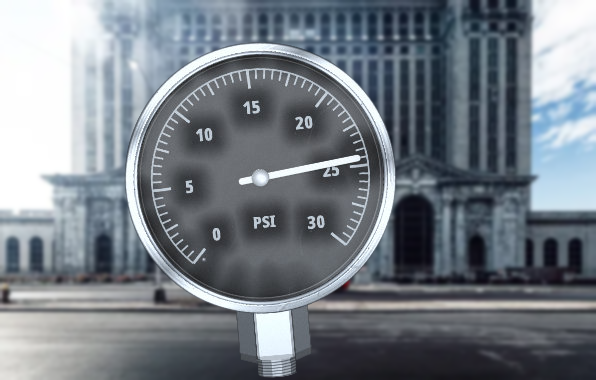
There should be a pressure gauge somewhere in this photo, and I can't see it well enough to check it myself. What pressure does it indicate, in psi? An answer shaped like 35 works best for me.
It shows 24.5
